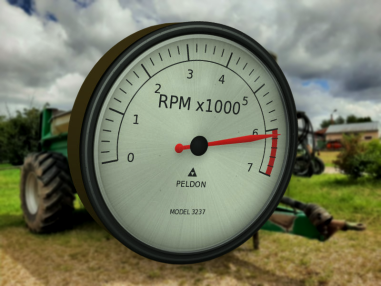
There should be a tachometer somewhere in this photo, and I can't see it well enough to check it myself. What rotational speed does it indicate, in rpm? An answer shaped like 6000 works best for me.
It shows 6100
